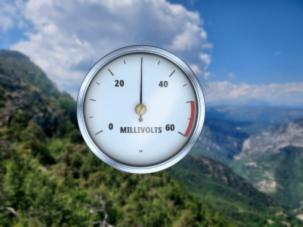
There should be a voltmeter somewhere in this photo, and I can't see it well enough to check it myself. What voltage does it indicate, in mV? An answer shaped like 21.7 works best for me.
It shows 30
